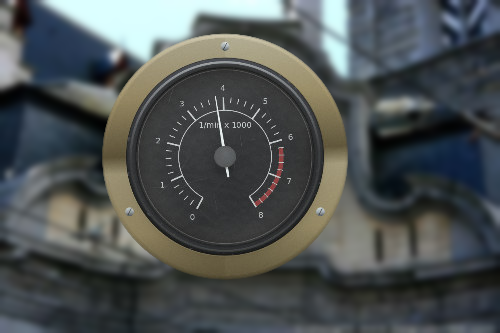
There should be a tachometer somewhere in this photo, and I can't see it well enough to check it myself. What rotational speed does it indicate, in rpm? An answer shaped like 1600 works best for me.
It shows 3800
